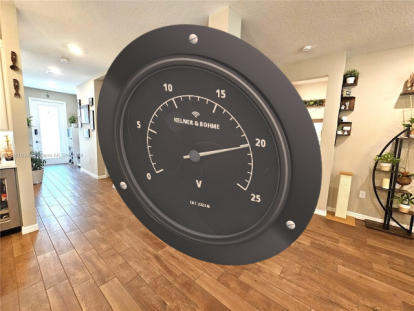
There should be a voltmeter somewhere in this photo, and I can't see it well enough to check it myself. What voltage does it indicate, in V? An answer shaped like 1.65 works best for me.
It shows 20
